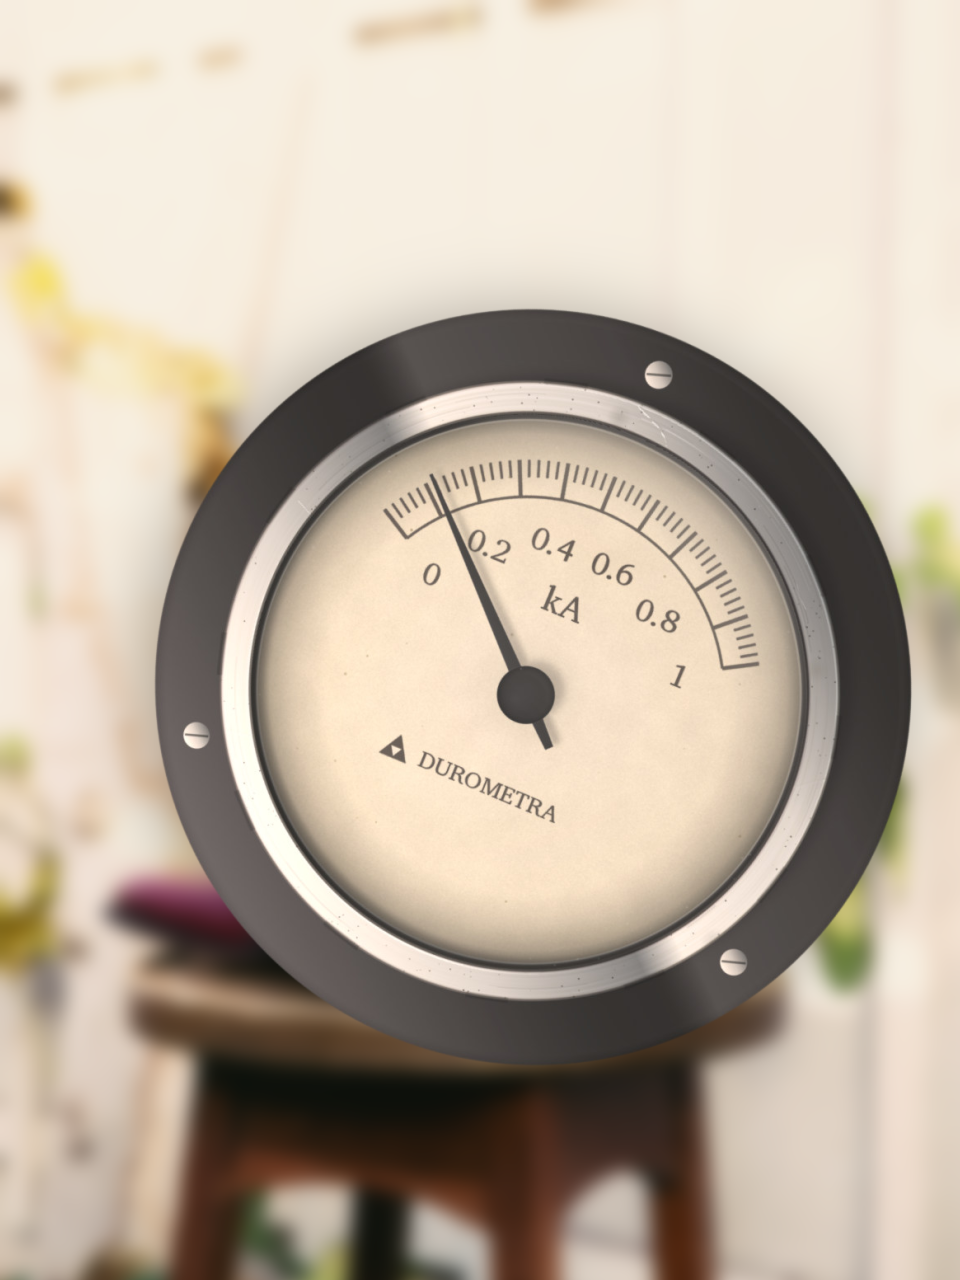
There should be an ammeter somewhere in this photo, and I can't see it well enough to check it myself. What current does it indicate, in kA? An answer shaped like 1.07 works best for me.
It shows 0.12
